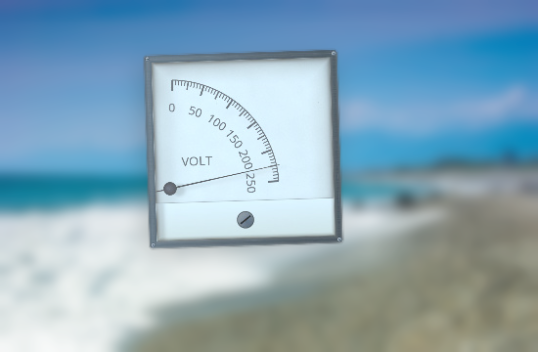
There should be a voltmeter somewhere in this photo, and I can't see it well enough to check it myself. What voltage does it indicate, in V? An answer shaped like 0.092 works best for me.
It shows 225
